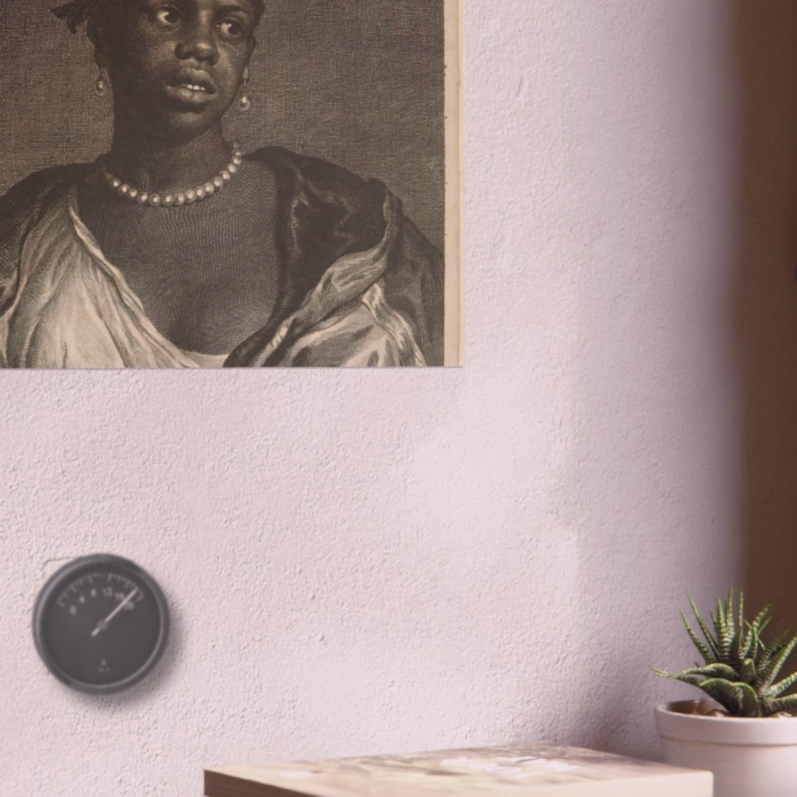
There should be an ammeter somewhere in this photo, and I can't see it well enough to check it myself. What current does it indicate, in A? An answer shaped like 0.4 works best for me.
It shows 18
